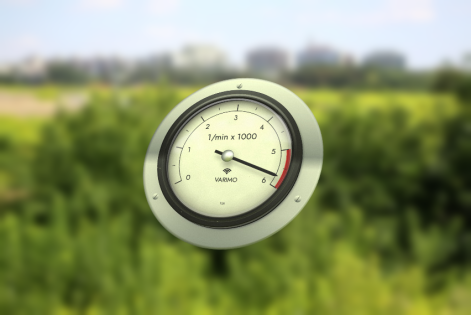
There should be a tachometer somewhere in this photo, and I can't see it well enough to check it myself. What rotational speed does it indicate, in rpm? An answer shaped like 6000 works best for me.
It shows 5750
